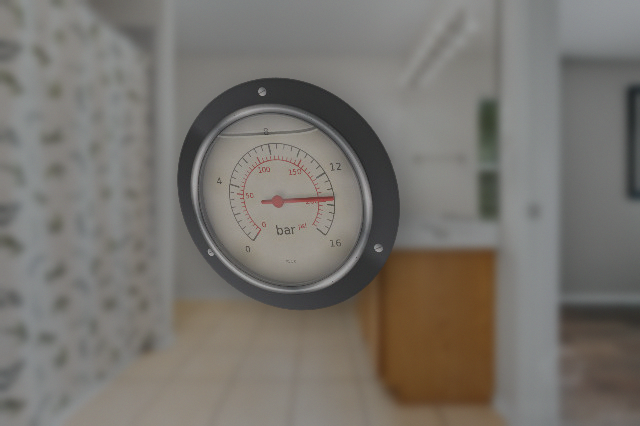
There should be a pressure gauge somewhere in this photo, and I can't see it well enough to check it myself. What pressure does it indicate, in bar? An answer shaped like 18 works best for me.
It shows 13.5
